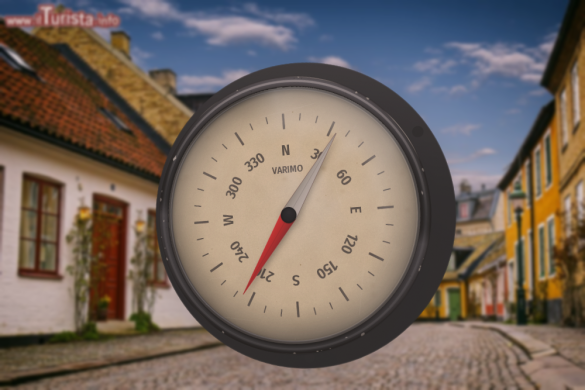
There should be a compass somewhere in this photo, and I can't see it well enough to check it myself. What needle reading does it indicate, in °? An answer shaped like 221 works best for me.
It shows 215
